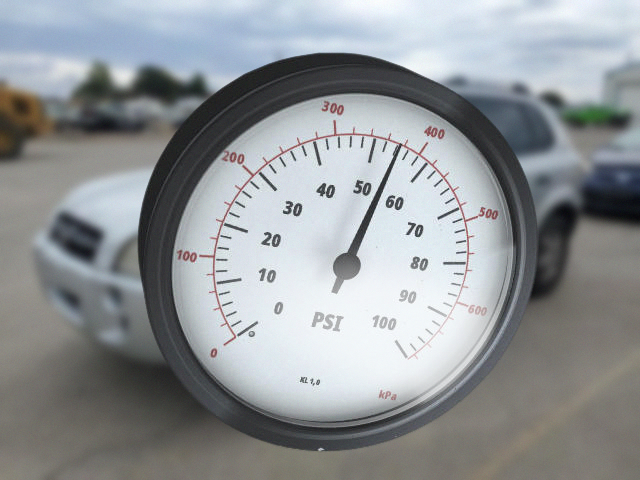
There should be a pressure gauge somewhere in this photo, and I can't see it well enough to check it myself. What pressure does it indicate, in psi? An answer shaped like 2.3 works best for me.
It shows 54
